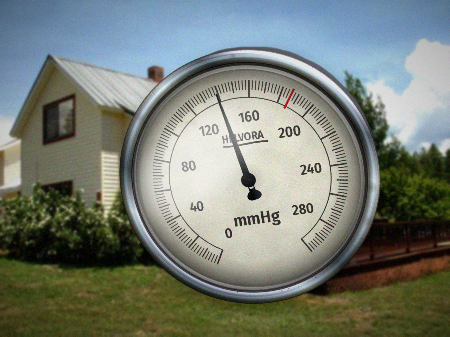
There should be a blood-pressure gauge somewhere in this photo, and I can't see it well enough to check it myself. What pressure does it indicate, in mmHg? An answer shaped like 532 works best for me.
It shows 140
